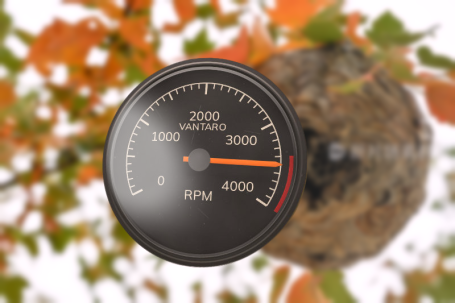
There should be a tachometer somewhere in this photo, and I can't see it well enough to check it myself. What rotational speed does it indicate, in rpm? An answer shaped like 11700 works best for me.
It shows 3500
